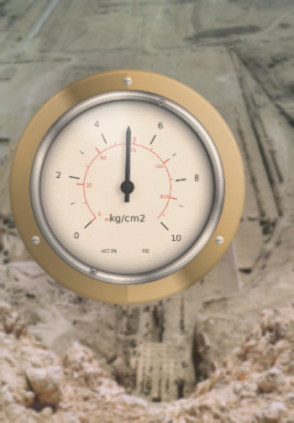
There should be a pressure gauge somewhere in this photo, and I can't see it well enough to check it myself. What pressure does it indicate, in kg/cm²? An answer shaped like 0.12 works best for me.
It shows 5
